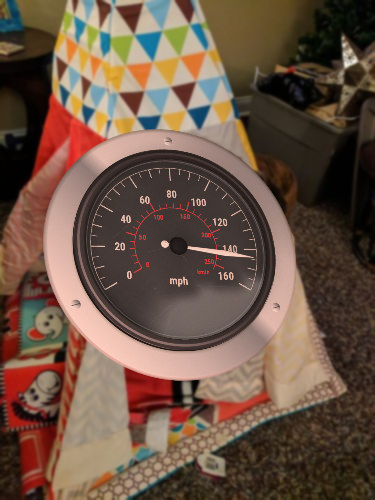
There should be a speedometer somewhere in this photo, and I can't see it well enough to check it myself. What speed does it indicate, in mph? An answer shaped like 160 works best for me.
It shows 145
